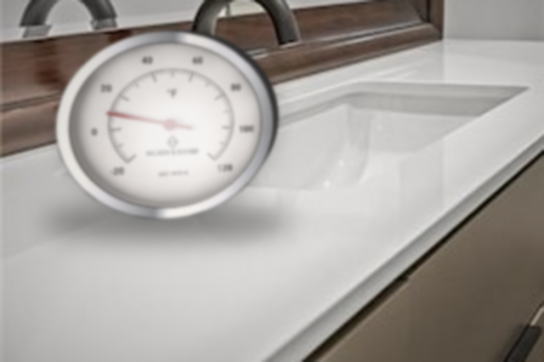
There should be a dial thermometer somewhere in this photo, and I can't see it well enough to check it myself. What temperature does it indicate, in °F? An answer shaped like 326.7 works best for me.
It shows 10
